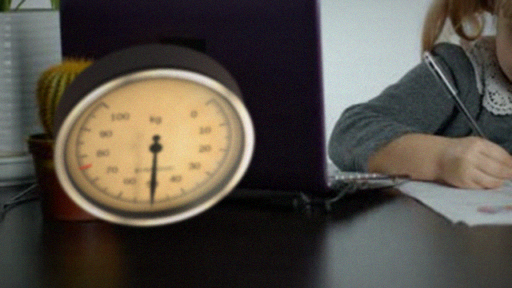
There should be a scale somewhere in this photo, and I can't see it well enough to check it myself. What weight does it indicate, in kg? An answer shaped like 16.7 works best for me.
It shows 50
